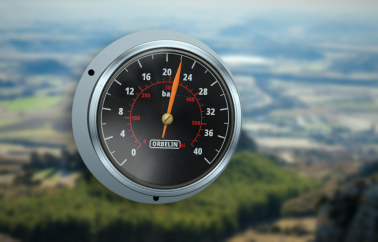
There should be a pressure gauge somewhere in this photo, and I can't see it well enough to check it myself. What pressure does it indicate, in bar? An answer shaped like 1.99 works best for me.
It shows 22
